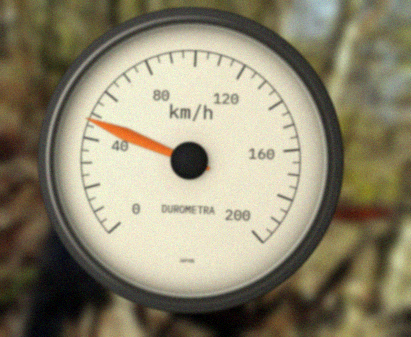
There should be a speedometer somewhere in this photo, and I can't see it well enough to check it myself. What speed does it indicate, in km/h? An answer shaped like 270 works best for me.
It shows 47.5
